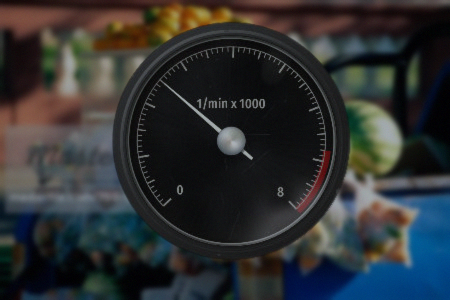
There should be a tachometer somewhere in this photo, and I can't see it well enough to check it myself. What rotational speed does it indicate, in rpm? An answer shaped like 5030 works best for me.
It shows 2500
